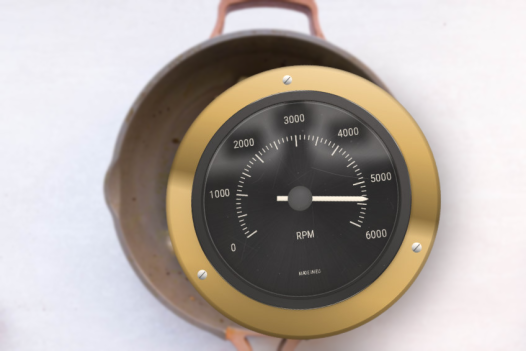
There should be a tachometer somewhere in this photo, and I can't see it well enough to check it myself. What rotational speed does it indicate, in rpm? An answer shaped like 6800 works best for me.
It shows 5400
